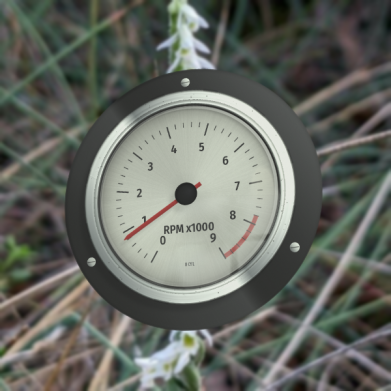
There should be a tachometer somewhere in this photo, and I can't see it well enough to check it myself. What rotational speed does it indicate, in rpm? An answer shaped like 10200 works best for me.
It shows 800
